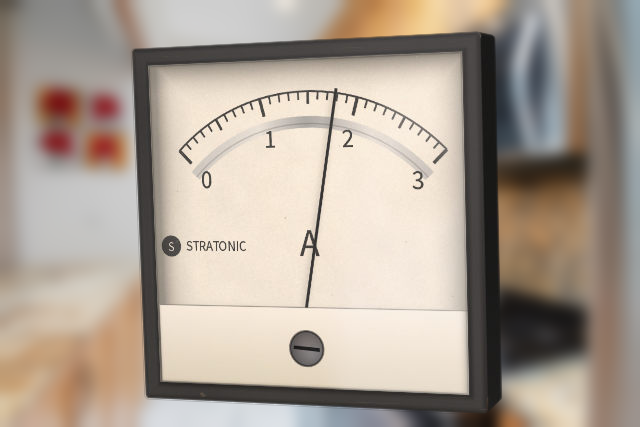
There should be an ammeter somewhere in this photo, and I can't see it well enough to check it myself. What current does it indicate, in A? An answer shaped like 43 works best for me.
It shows 1.8
